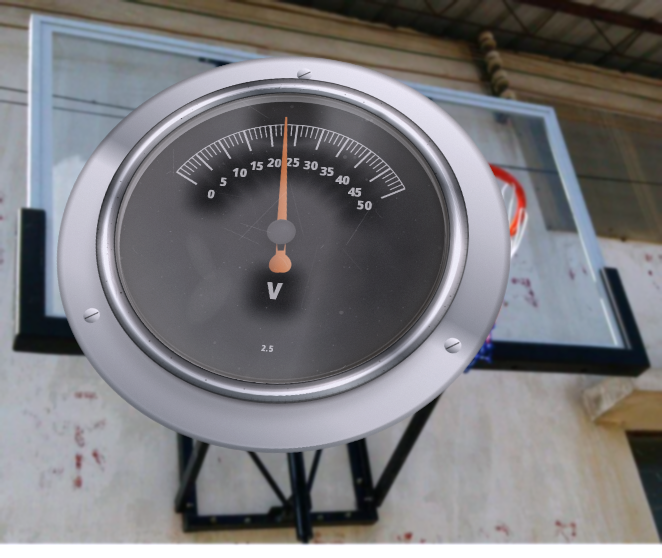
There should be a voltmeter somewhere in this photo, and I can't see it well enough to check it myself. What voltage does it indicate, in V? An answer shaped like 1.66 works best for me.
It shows 23
